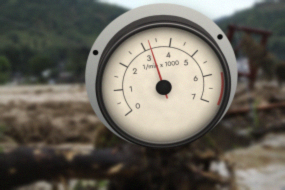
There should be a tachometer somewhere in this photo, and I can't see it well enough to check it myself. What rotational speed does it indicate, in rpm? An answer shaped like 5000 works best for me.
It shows 3250
